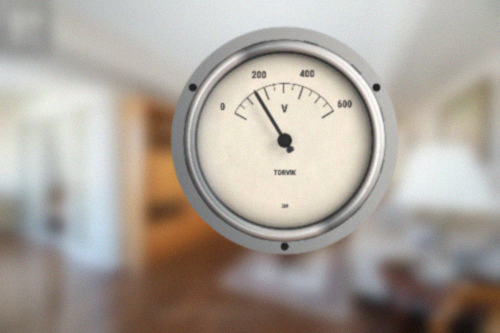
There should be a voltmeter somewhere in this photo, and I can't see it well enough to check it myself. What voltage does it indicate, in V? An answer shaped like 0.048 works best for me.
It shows 150
